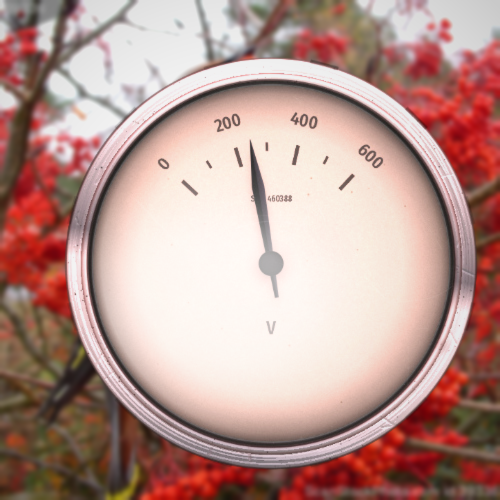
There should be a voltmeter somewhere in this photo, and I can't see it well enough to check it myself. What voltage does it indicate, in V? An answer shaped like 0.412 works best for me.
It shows 250
